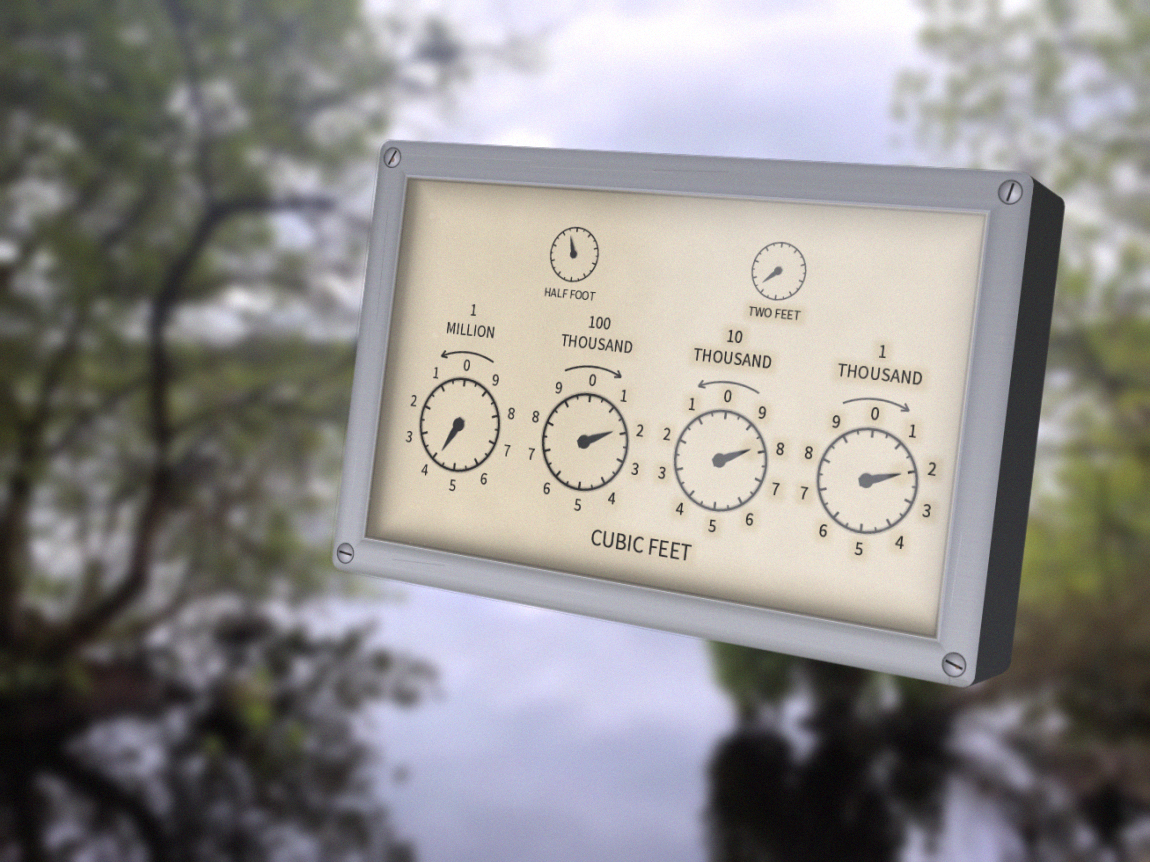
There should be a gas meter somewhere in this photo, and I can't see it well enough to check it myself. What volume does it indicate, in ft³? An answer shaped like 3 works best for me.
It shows 418200
